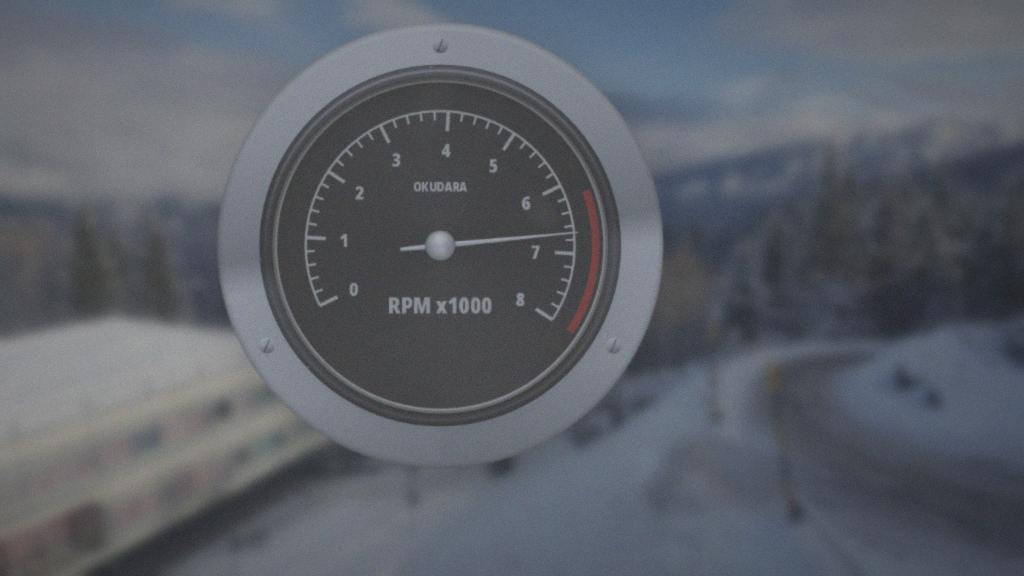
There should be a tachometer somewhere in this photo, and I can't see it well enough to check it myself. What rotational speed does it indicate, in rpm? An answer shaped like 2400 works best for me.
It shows 6700
